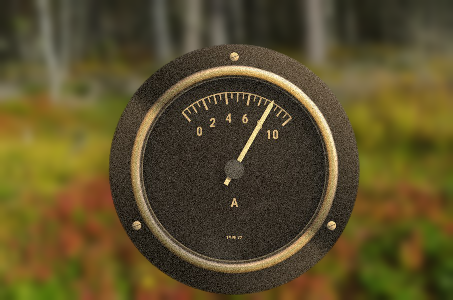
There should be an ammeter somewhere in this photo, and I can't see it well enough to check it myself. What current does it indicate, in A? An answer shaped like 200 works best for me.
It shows 8
